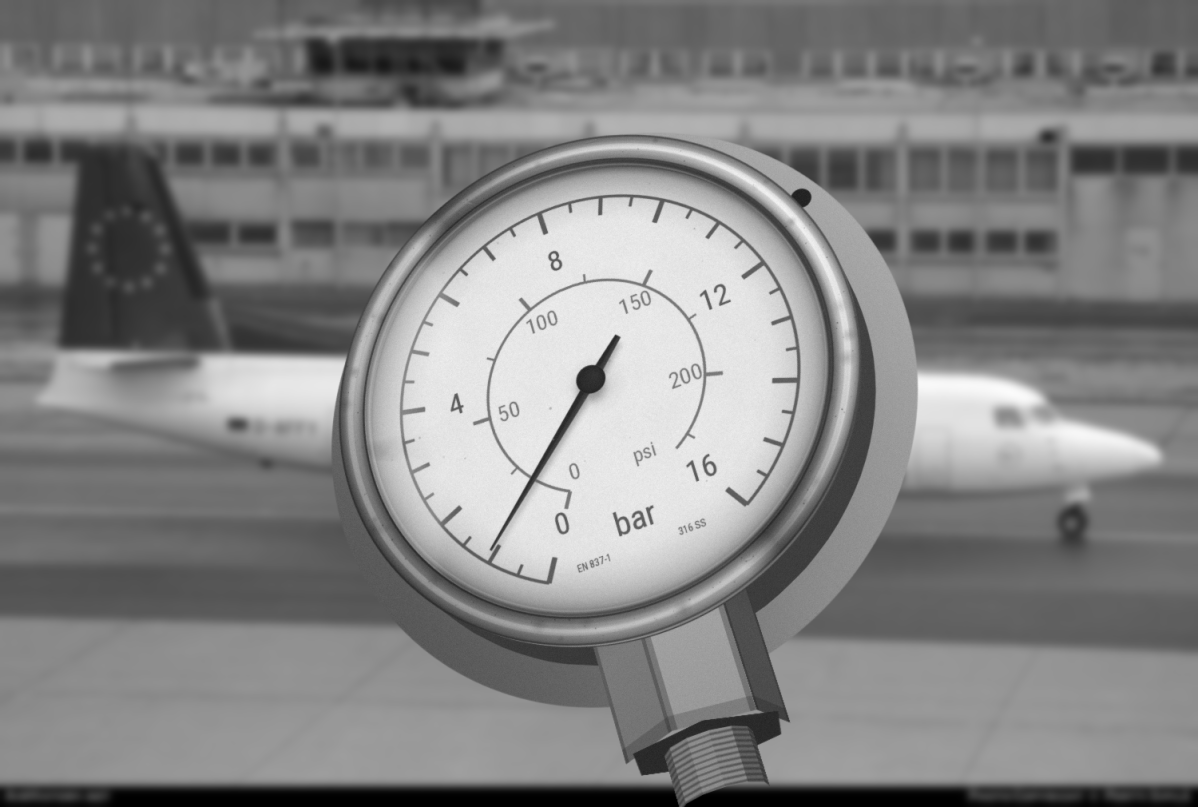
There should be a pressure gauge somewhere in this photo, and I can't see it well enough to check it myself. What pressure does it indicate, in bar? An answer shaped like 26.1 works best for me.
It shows 1
